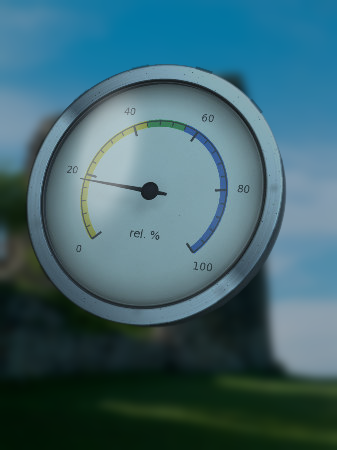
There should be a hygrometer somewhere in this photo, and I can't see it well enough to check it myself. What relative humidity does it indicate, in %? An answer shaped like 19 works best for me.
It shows 18
